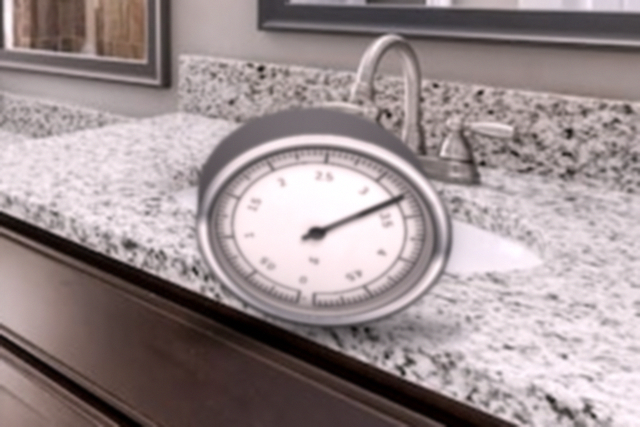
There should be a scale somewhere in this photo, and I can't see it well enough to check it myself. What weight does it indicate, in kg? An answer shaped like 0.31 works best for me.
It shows 3.25
